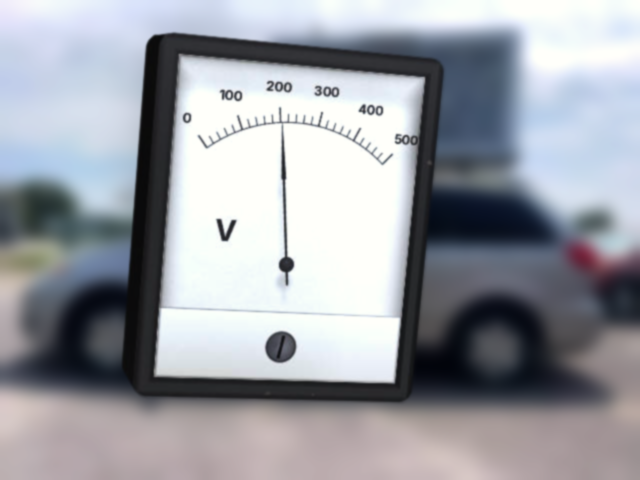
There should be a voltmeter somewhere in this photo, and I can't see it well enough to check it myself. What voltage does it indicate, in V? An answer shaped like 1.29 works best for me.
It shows 200
